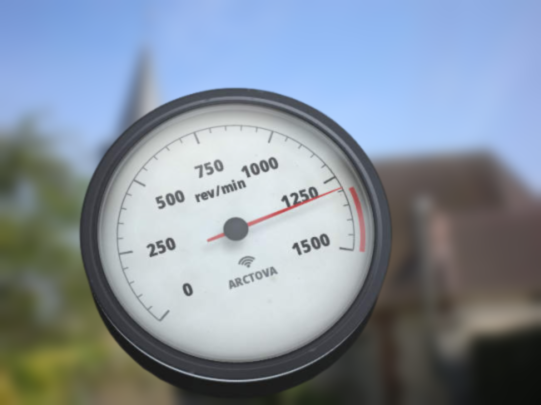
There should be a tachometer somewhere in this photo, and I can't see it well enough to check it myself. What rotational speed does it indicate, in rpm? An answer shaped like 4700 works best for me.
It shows 1300
